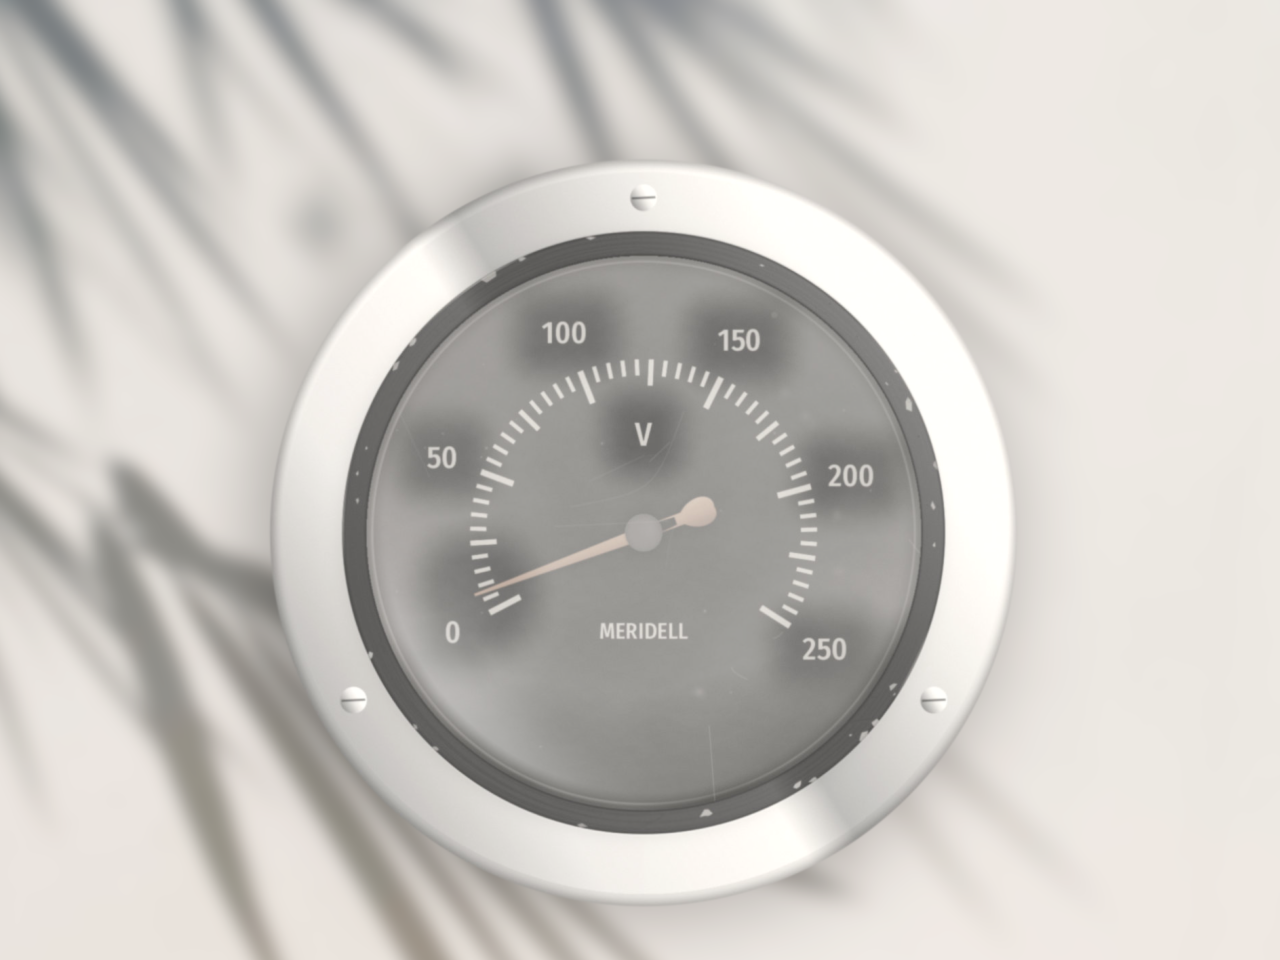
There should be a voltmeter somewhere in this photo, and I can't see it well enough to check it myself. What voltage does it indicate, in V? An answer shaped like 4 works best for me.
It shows 7.5
